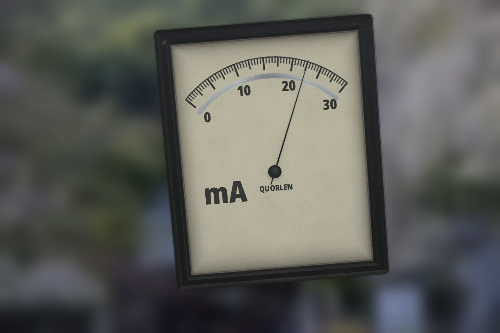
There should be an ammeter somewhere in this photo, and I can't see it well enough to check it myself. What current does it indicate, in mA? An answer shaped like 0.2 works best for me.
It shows 22.5
